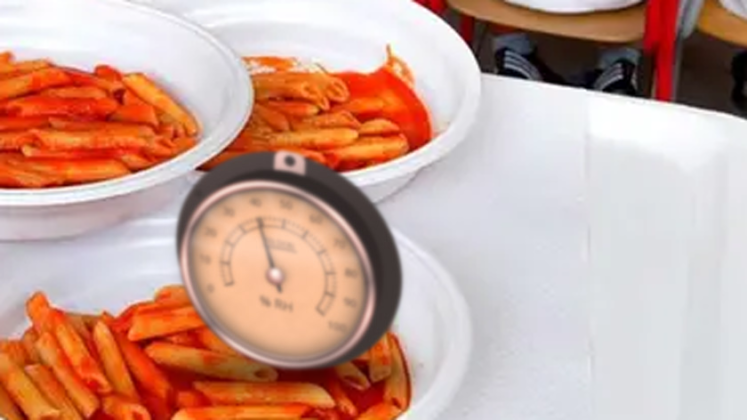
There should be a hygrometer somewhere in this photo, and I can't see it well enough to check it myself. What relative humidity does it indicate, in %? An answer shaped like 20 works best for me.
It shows 40
